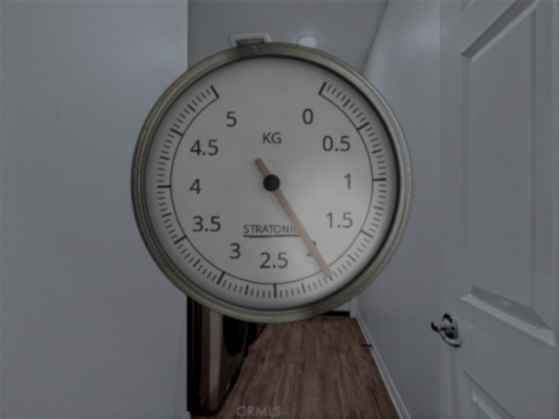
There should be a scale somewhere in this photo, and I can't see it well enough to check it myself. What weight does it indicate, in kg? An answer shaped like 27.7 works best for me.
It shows 2
